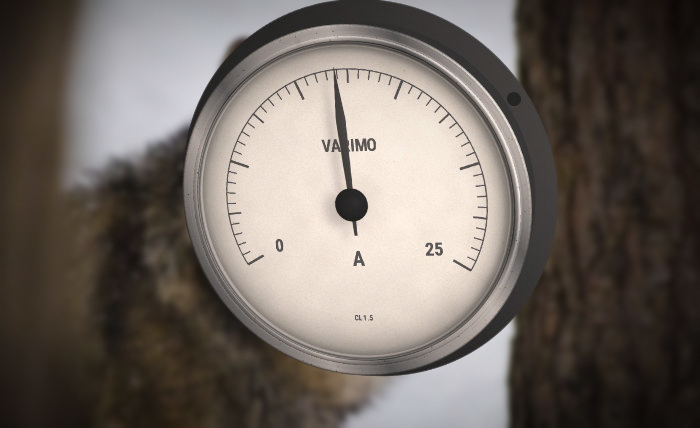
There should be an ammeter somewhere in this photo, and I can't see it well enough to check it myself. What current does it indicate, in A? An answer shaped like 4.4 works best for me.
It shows 12
